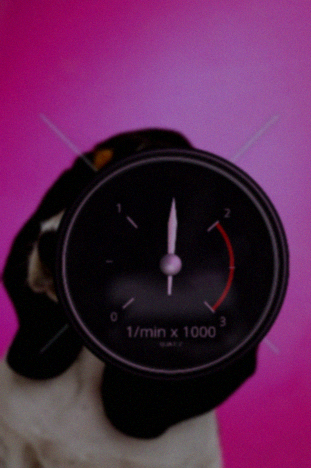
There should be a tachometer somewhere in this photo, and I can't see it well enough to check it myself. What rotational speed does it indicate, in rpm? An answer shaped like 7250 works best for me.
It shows 1500
